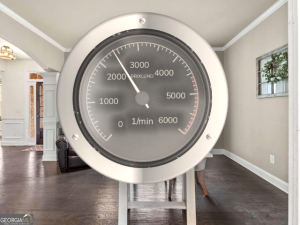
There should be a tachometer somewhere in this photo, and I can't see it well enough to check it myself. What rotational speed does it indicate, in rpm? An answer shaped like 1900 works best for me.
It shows 2400
